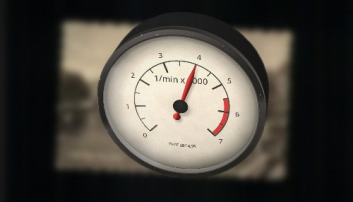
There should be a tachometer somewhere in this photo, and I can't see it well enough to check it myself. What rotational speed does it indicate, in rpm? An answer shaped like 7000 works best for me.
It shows 4000
